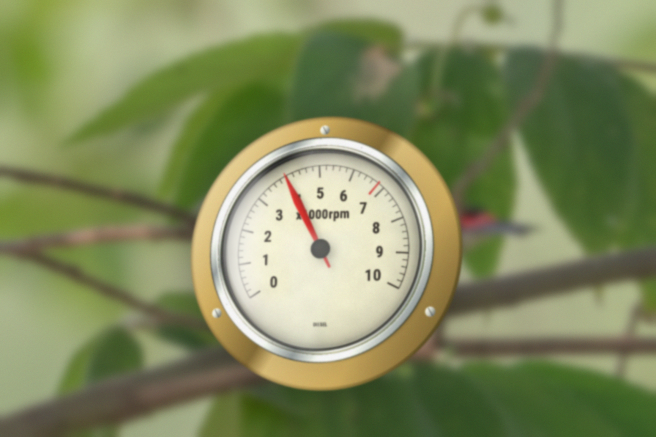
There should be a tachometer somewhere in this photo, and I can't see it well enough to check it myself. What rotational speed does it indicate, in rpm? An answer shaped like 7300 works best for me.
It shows 4000
